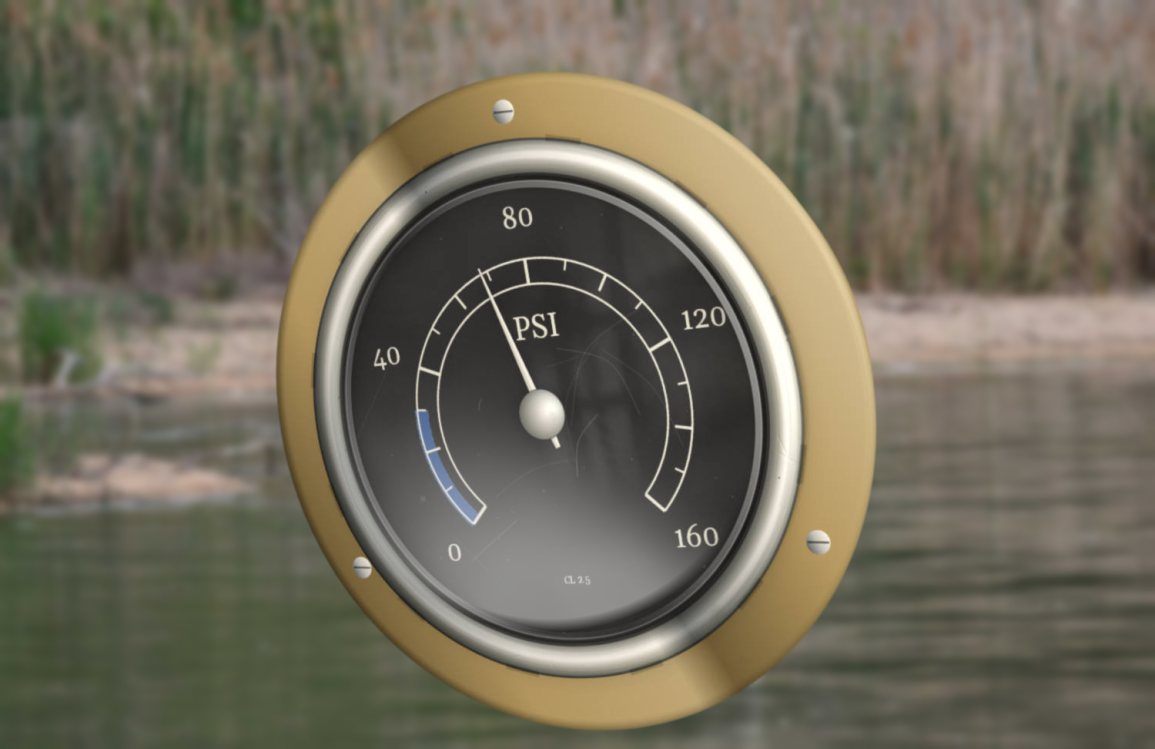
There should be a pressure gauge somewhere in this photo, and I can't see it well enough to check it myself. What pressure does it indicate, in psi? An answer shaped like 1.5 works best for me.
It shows 70
